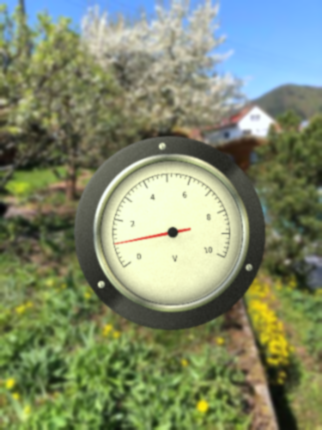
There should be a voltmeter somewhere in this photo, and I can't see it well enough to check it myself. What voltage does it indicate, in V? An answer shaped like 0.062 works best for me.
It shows 1
